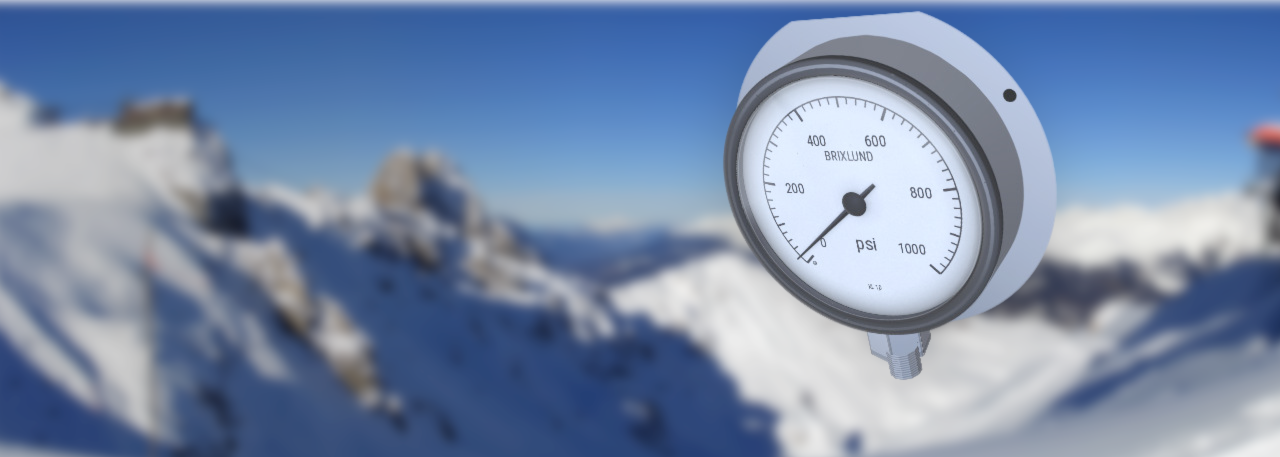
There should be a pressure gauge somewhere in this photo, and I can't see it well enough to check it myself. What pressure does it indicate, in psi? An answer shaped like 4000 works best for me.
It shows 20
